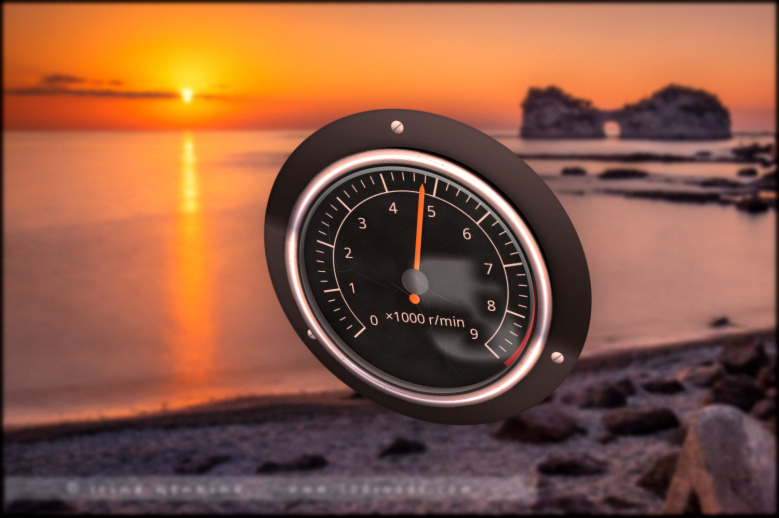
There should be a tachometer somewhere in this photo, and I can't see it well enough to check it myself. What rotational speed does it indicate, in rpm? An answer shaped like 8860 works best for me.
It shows 4800
